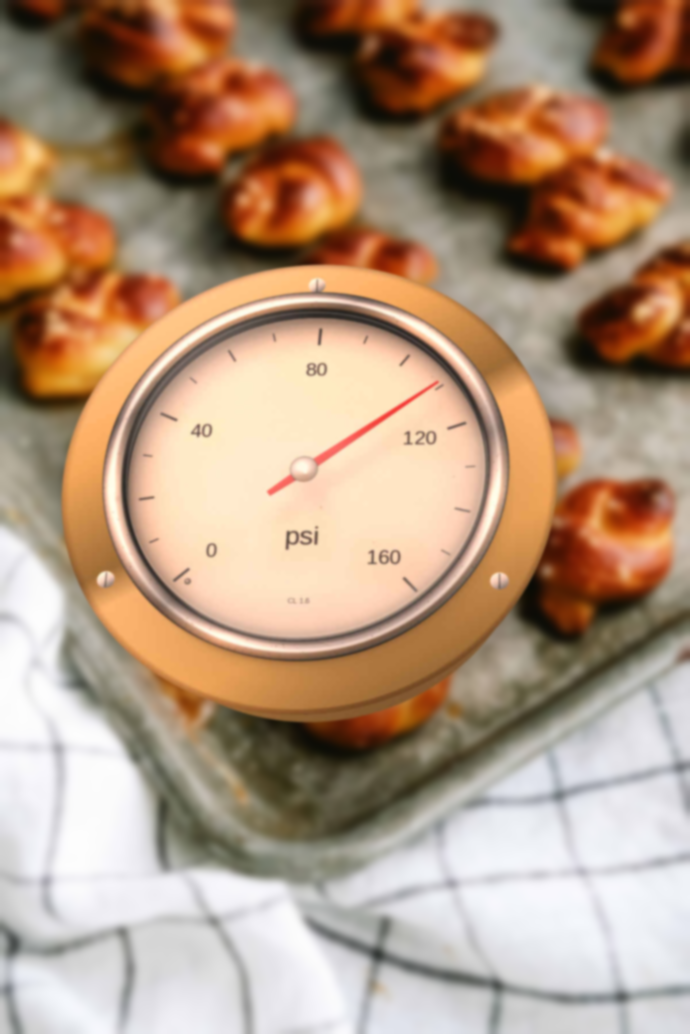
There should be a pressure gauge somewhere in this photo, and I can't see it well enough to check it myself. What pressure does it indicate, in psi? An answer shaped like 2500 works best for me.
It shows 110
